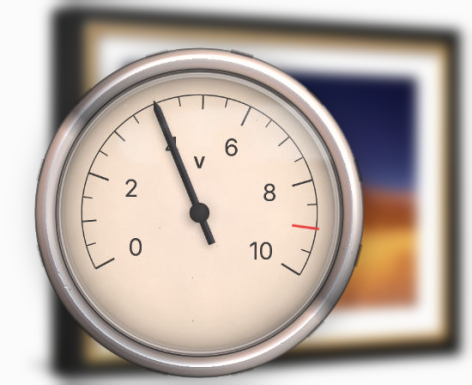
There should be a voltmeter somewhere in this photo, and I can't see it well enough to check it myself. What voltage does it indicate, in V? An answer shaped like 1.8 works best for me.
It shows 4
